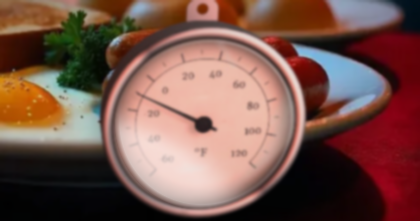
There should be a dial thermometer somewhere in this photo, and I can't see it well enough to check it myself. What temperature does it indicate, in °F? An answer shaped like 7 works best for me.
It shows -10
